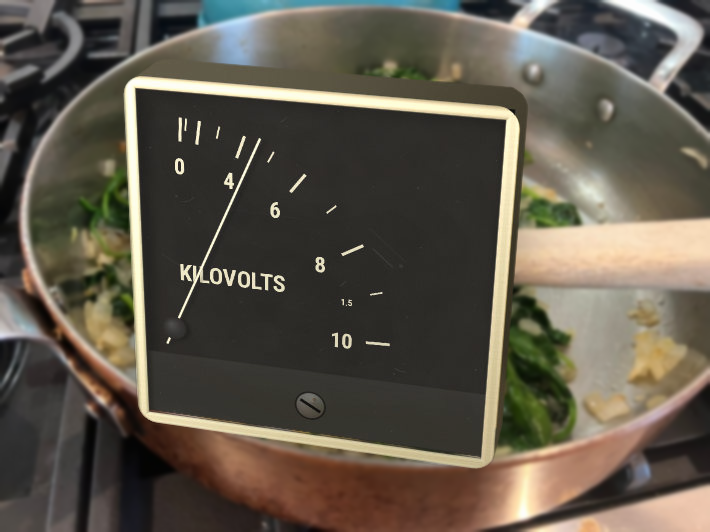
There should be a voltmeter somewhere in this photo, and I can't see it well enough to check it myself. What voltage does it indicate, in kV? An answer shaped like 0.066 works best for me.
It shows 4.5
